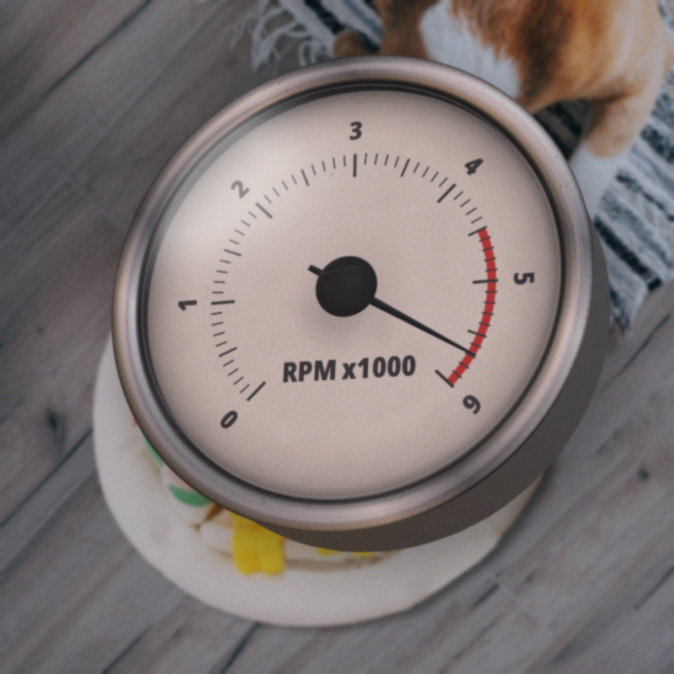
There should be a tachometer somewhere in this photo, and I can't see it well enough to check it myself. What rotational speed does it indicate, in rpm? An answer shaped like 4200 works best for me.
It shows 5700
